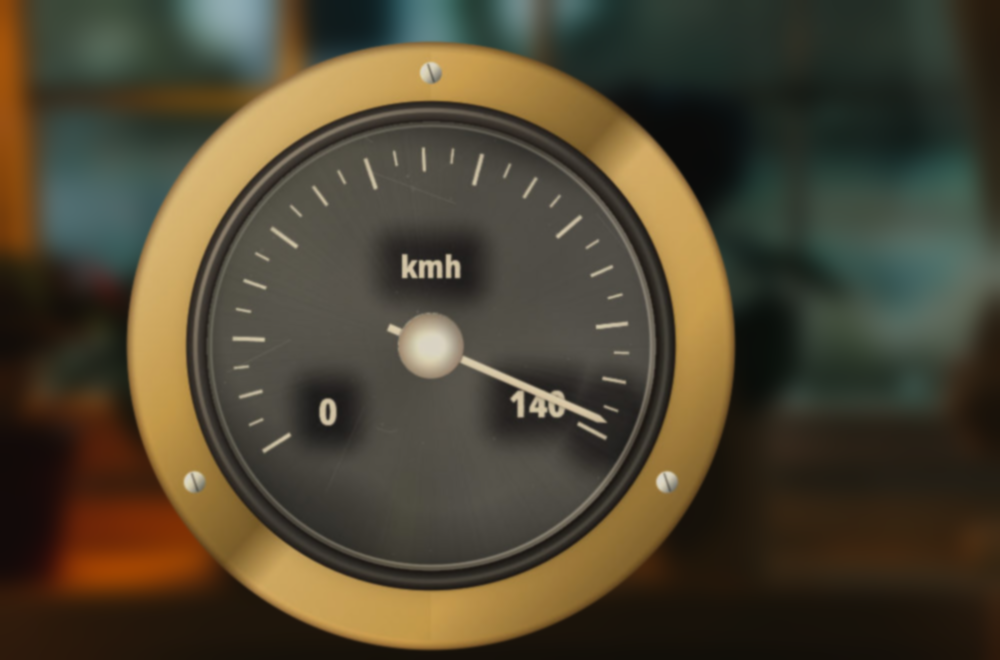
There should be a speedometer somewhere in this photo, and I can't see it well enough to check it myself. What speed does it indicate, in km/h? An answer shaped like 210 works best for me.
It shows 137.5
